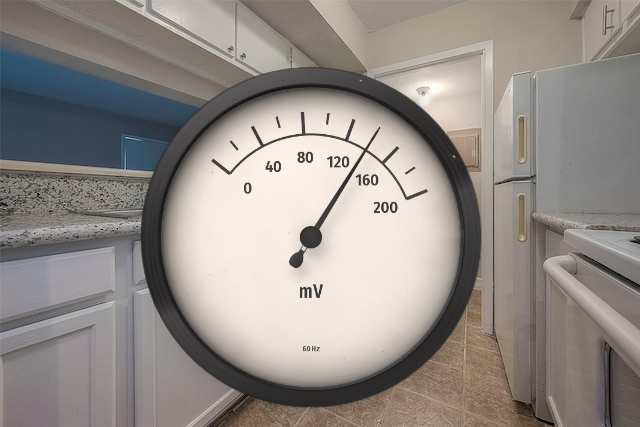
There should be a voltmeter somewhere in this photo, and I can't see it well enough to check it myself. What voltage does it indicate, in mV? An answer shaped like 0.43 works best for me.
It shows 140
